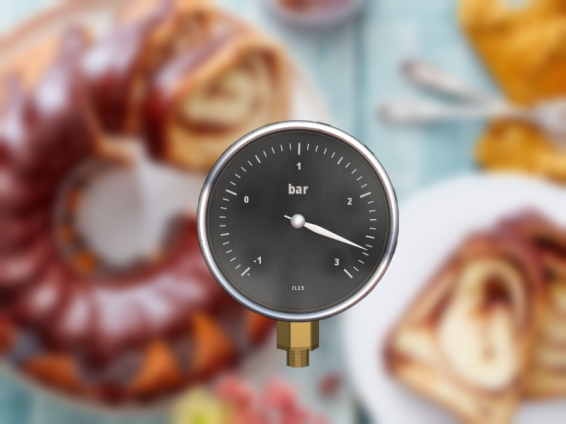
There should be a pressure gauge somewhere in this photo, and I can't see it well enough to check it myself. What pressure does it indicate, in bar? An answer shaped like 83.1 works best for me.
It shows 2.65
